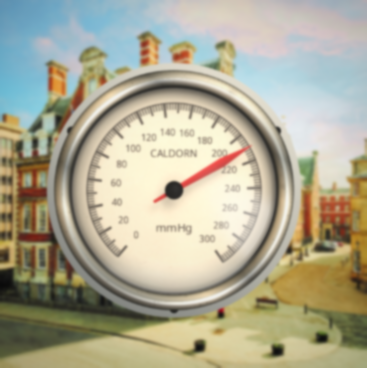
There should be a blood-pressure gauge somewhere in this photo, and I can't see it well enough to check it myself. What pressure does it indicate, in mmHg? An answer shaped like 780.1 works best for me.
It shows 210
